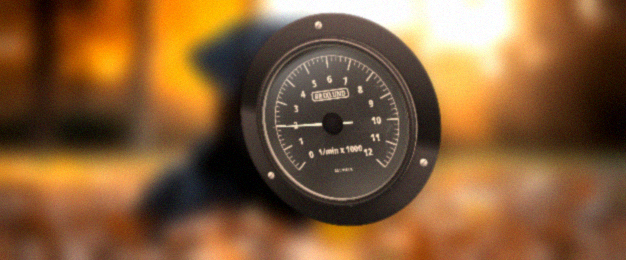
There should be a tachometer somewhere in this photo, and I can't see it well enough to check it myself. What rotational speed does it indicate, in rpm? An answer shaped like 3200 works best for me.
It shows 2000
